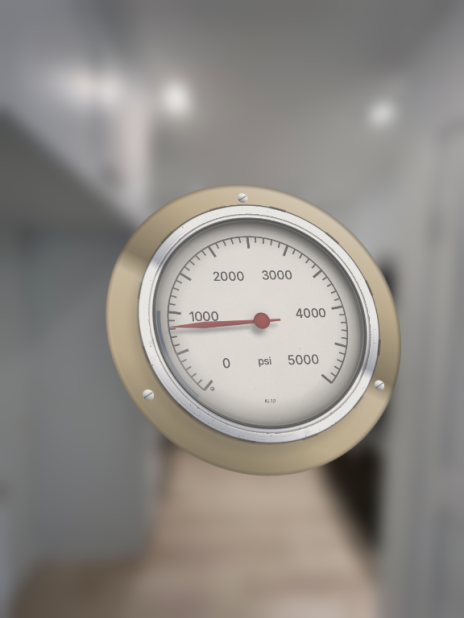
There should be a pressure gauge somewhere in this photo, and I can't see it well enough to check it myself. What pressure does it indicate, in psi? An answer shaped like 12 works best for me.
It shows 800
